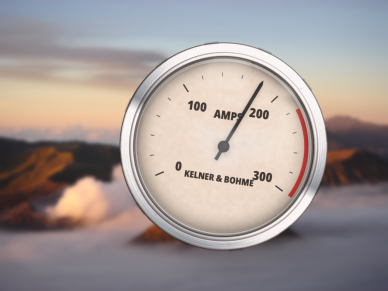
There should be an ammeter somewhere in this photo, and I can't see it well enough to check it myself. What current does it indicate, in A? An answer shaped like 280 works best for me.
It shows 180
